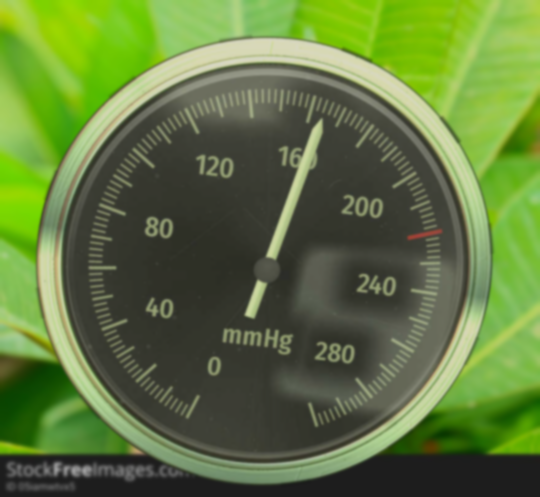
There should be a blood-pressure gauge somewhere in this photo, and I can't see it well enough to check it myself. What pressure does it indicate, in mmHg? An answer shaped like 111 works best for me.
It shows 164
